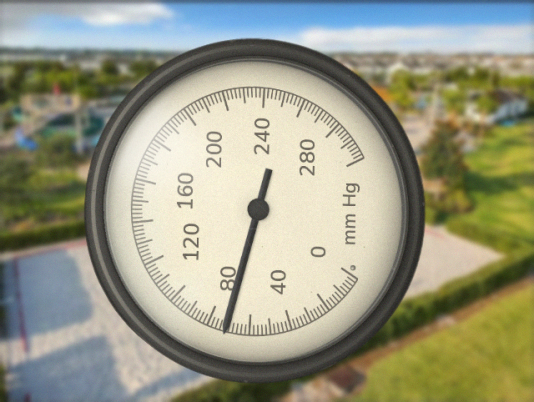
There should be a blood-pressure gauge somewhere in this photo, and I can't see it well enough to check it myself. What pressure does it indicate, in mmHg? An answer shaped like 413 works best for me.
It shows 72
